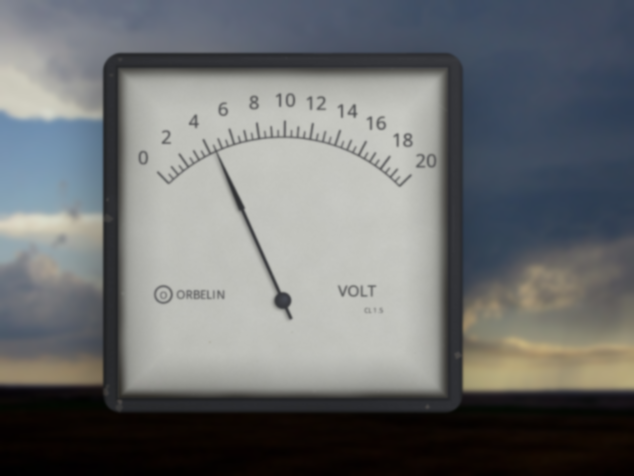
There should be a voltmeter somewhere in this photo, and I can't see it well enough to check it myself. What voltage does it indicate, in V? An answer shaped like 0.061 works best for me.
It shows 4.5
